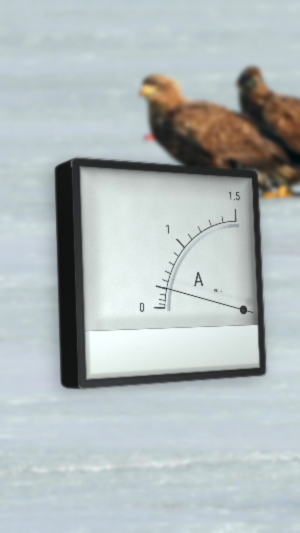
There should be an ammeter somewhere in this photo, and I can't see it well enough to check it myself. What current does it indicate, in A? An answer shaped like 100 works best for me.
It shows 0.5
